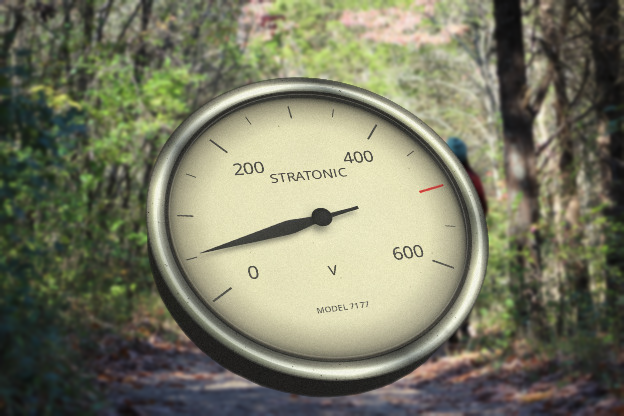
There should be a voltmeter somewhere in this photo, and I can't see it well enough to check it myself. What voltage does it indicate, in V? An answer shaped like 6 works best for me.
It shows 50
